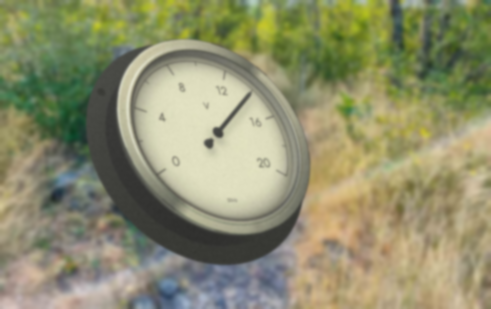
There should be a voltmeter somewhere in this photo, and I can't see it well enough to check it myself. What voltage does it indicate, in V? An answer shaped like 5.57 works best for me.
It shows 14
